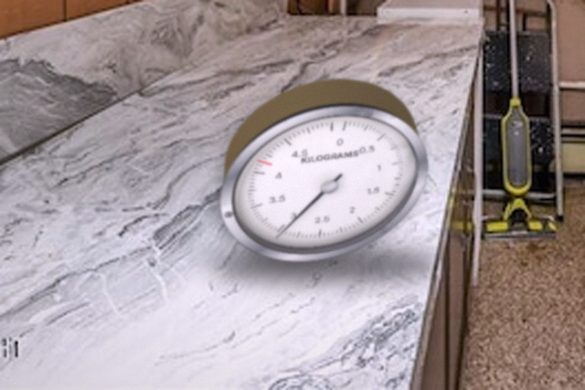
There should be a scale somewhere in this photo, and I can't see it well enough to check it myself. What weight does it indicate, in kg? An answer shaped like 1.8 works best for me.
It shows 3
